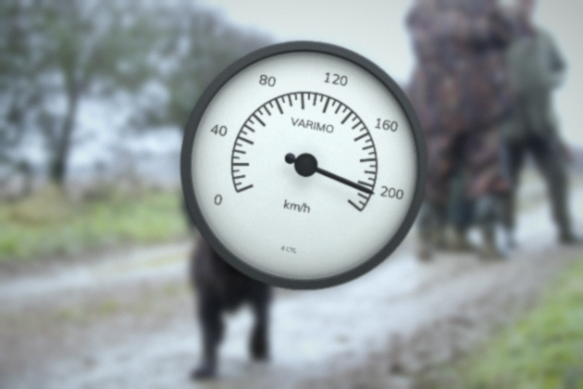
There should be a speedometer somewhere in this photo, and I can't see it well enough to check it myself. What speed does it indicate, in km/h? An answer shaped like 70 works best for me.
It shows 205
